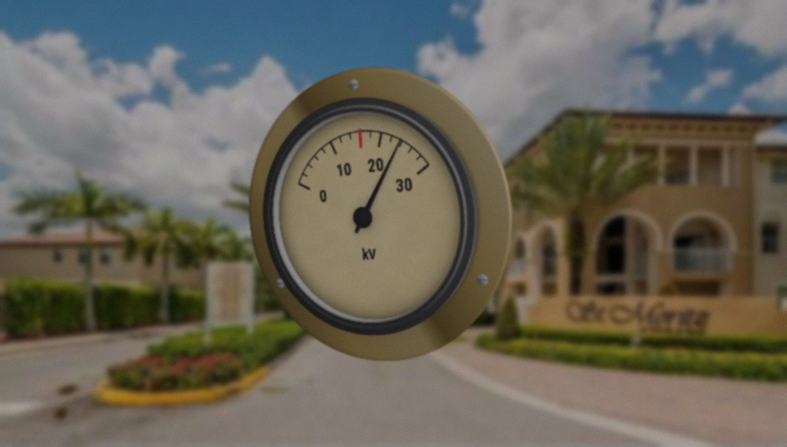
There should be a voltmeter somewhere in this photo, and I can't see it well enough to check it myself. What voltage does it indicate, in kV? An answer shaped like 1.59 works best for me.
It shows 24
